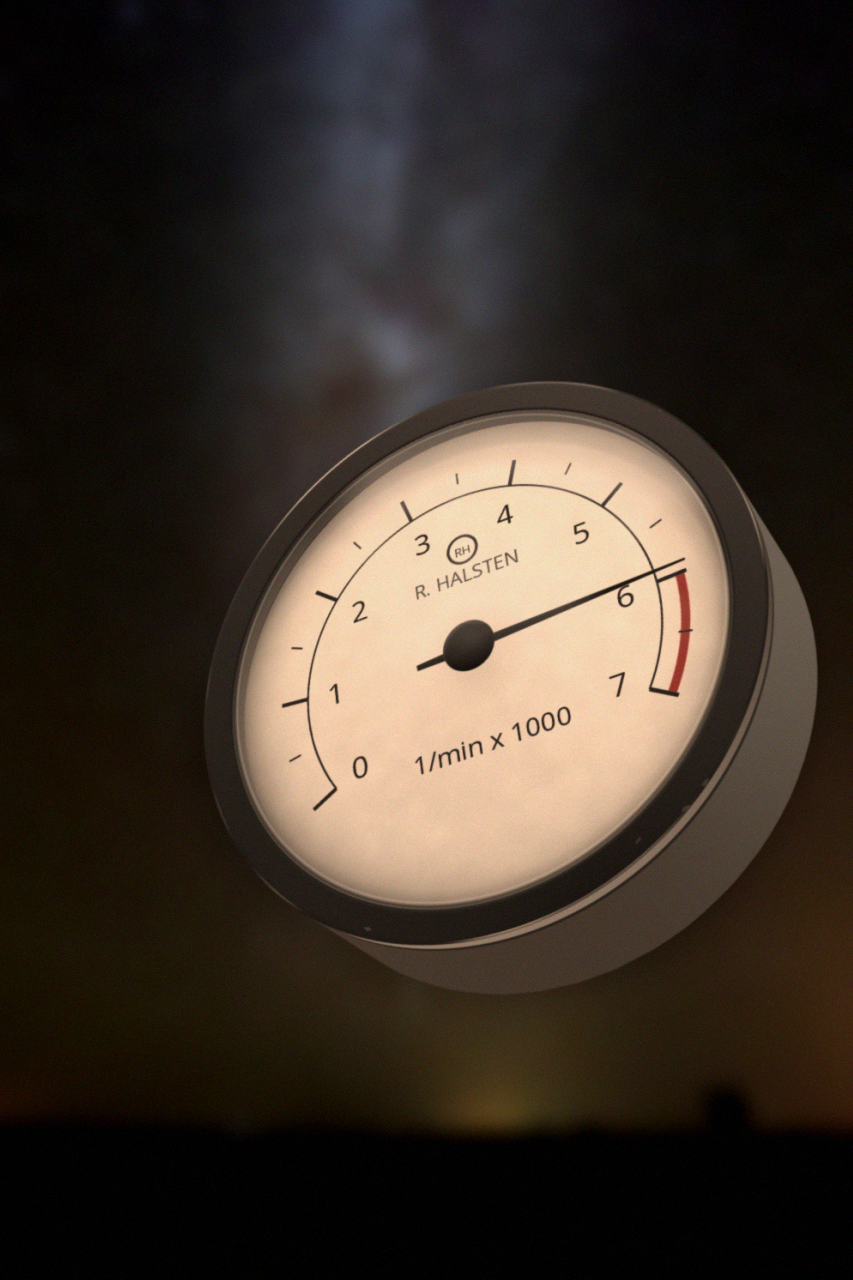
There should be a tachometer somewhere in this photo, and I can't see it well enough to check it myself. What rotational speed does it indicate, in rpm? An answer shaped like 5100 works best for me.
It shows 6000
